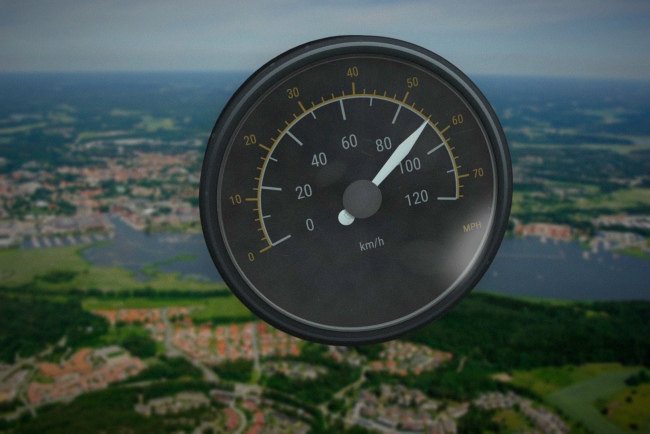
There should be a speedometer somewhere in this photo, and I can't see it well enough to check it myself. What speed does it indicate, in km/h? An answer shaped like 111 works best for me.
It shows 90
